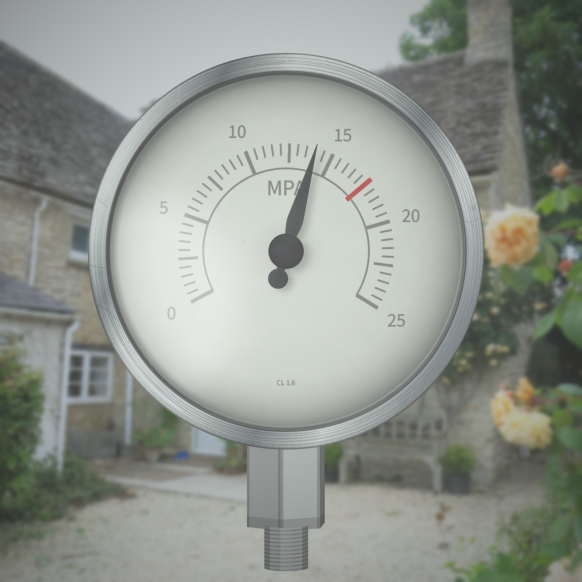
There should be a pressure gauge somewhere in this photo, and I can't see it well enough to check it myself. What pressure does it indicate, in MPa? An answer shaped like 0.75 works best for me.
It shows 14
